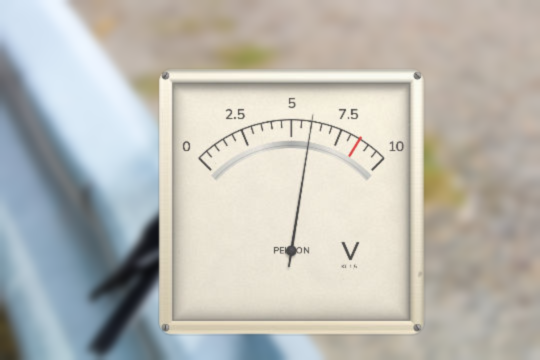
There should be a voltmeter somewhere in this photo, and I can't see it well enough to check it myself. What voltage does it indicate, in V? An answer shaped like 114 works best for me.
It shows 6
